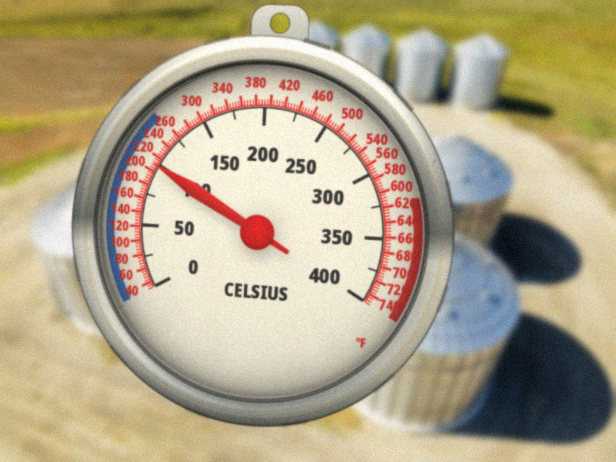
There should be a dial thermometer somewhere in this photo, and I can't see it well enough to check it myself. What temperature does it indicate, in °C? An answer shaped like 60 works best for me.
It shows 100
